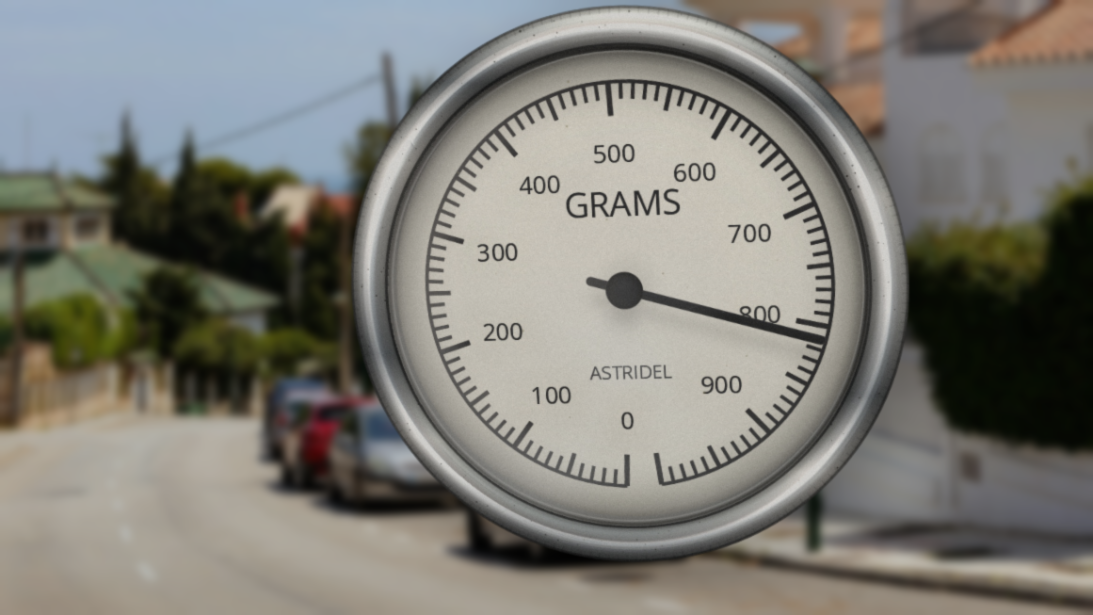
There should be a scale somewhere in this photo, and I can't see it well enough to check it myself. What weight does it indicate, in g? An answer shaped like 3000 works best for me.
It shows 810
